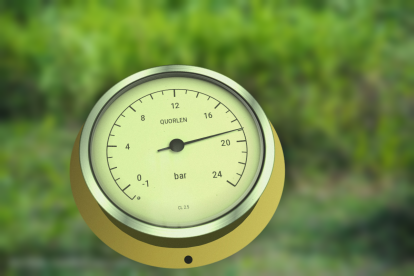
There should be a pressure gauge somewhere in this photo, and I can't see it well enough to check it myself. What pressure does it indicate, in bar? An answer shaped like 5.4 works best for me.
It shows 19
